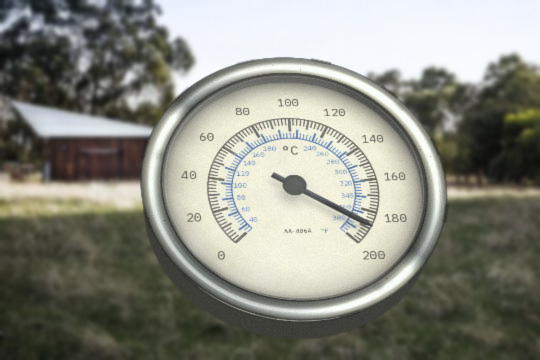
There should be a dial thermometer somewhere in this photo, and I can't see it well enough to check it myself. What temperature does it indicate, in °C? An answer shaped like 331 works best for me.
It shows 190
